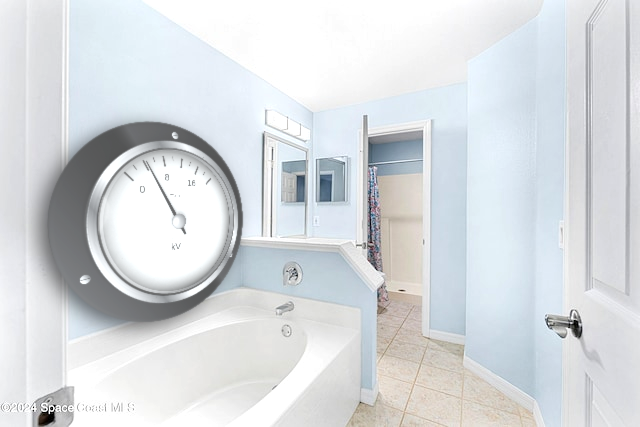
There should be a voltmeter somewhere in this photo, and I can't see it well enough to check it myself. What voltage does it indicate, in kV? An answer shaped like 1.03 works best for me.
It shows 4
